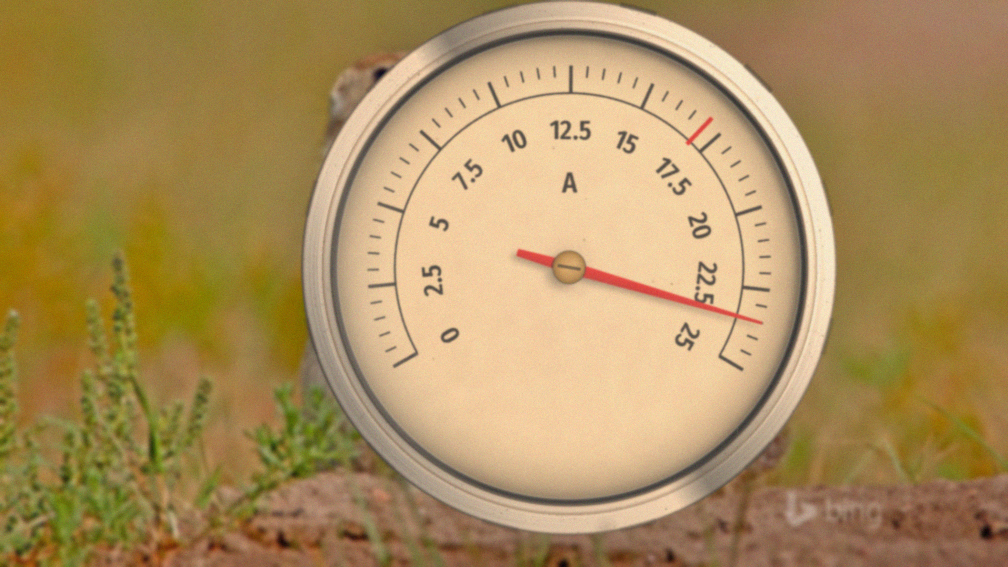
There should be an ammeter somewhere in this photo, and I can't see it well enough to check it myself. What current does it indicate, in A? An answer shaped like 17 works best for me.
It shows 23.5
